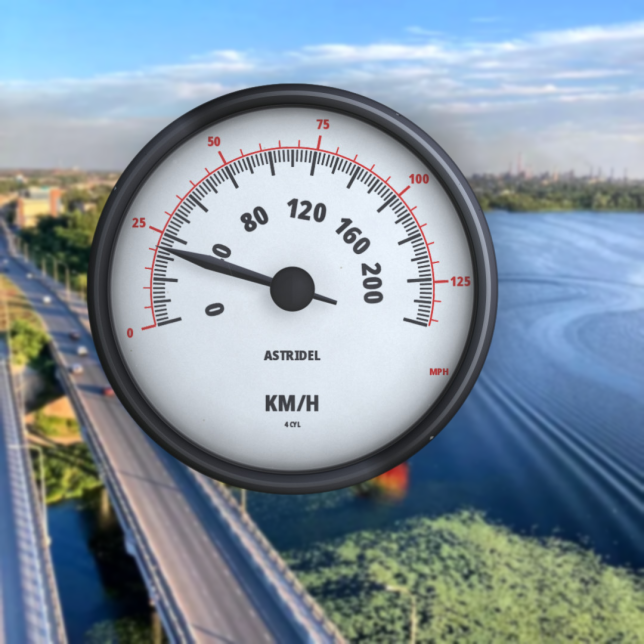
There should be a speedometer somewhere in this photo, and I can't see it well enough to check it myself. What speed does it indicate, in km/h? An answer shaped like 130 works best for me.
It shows 34
